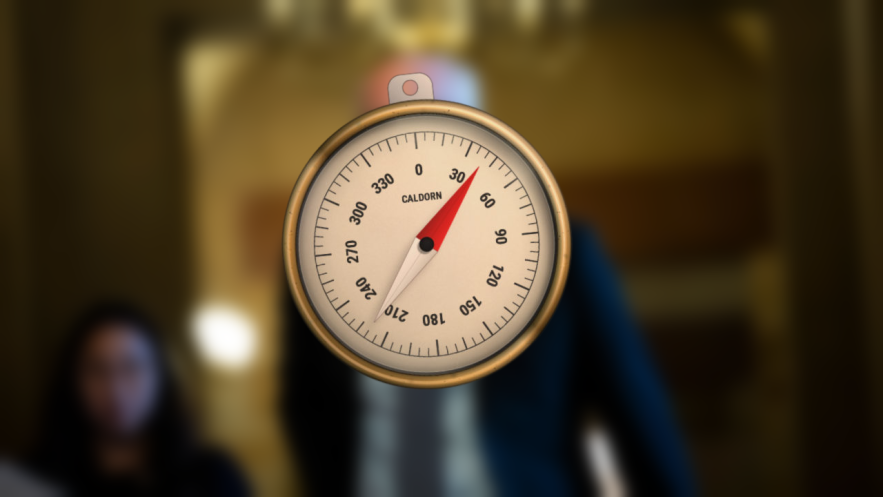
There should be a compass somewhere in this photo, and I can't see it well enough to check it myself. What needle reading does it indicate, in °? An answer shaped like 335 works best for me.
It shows 40
